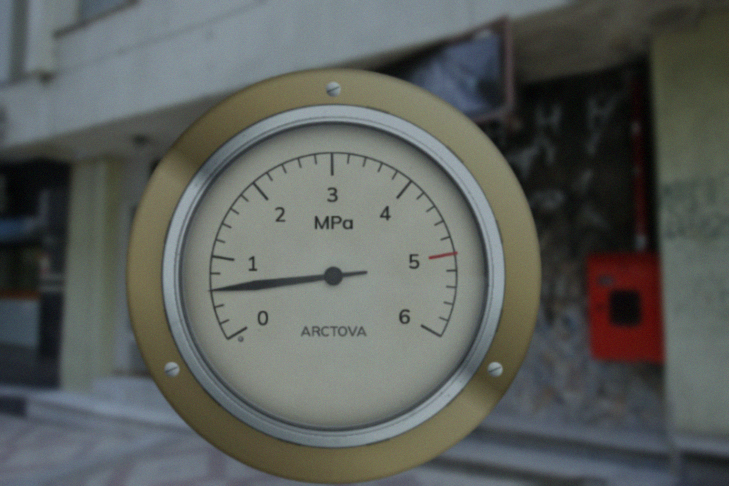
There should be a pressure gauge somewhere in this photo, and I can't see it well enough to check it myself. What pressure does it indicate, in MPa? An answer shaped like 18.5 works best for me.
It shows 0.6
